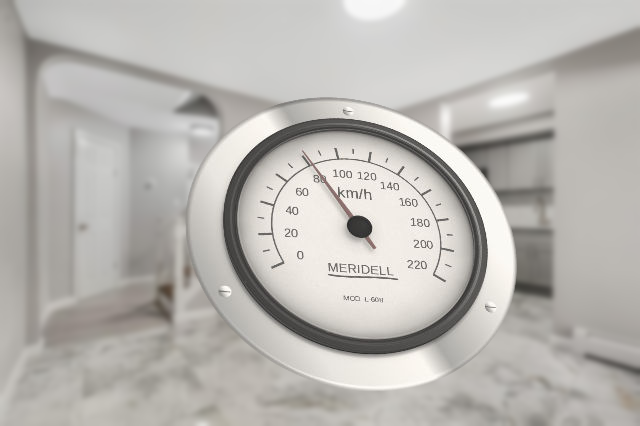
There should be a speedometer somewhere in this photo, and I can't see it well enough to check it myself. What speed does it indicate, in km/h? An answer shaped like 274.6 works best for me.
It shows 80
